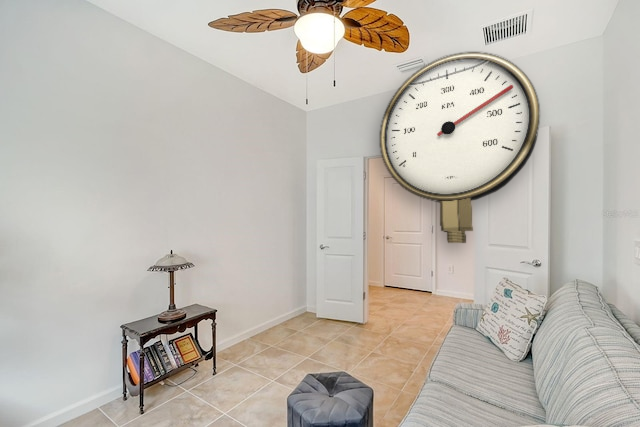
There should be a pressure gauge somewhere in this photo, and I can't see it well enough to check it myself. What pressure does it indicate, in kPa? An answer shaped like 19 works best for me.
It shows 460
